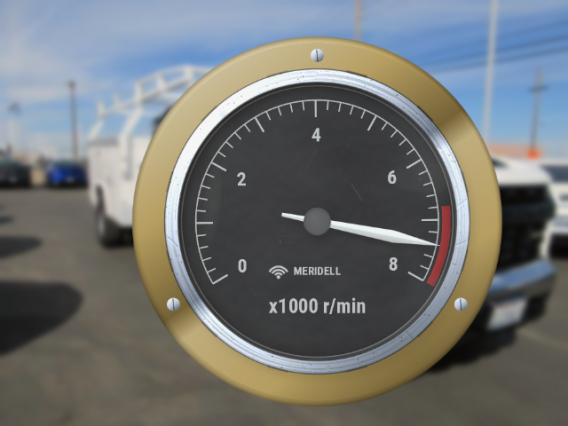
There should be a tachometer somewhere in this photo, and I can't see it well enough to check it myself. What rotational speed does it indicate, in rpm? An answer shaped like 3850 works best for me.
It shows 7400
